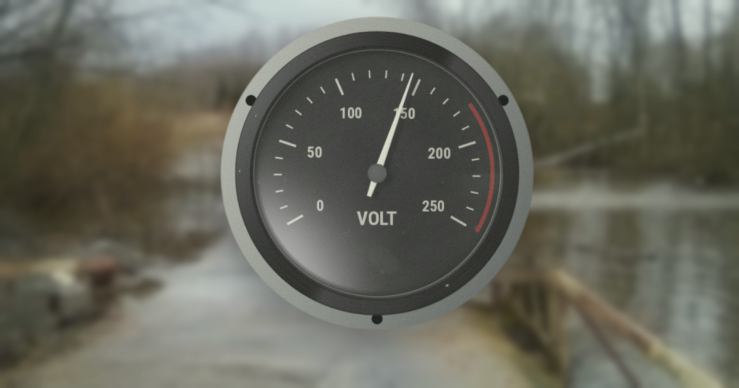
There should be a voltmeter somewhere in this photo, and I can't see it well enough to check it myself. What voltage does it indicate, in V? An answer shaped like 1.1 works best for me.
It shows 145
